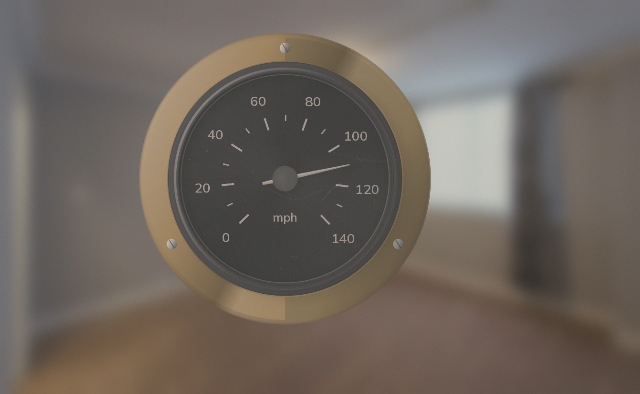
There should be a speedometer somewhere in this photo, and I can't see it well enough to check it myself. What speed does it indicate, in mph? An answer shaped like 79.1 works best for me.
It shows 110
